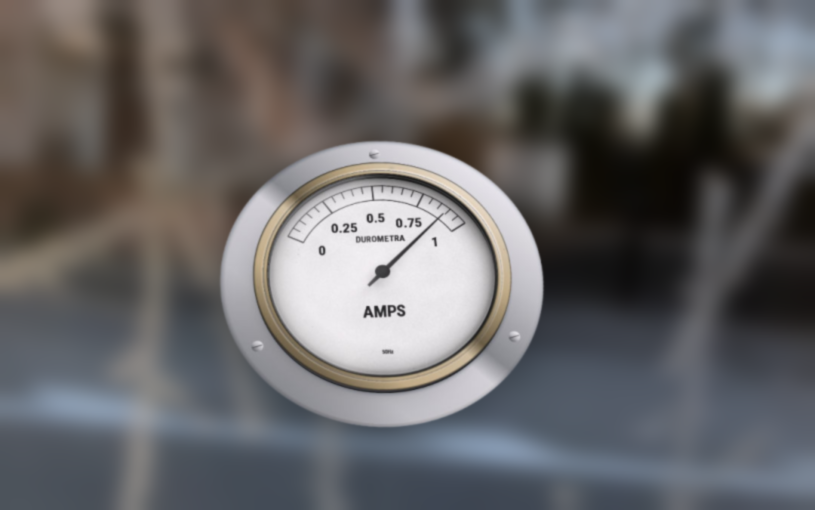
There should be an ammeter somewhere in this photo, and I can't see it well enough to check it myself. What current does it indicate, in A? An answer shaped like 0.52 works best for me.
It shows 0.9
